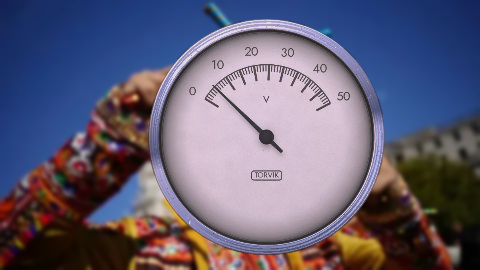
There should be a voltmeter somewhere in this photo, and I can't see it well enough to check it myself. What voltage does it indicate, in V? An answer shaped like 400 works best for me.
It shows 5
